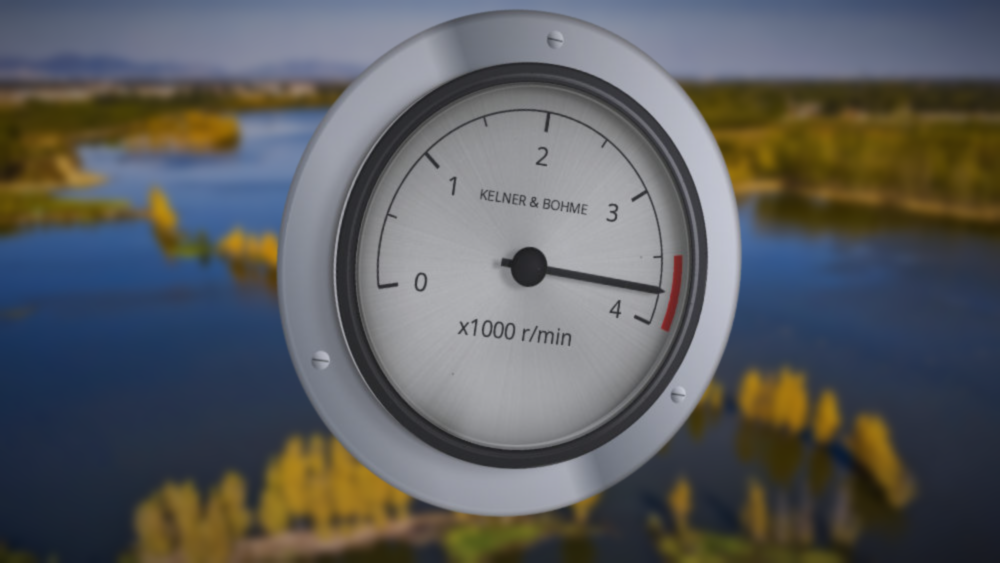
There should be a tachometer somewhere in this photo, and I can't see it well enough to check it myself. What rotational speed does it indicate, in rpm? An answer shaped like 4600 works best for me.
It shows 3750
